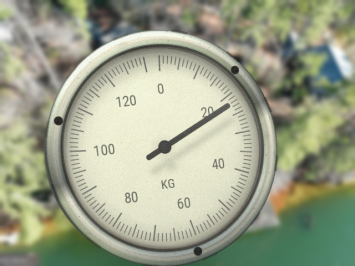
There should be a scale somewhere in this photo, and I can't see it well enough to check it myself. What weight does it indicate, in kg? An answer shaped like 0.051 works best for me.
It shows 22
